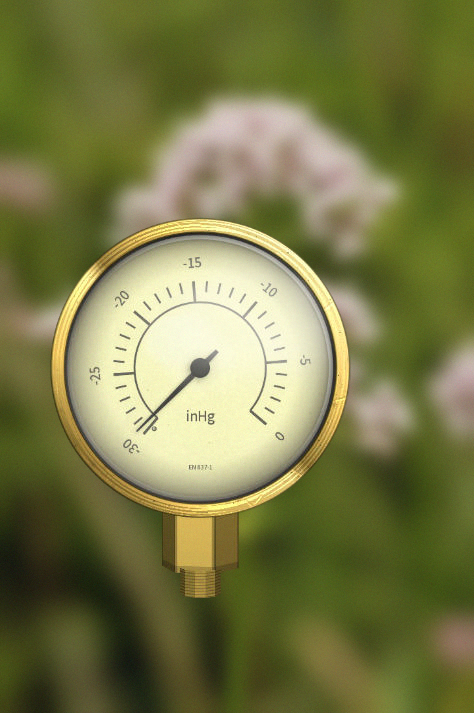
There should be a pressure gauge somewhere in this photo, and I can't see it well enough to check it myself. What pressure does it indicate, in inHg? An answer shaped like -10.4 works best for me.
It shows -29.5
